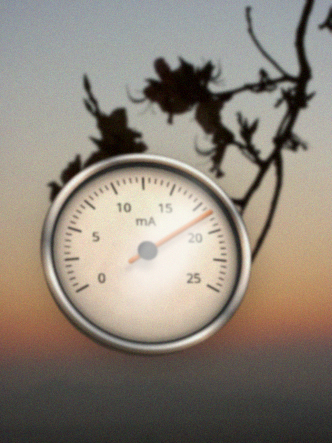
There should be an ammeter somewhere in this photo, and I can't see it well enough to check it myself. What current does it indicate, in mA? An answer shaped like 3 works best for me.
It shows 18.5
